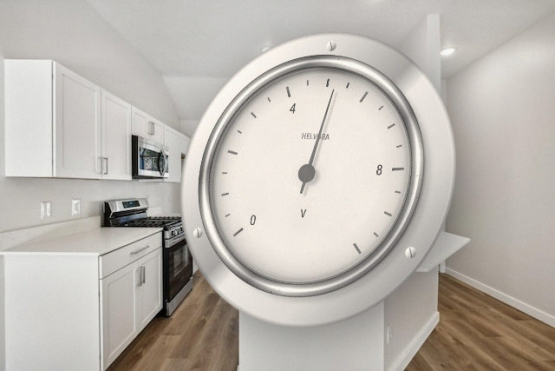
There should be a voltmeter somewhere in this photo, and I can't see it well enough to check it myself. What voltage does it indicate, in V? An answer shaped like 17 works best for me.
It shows 5.25
